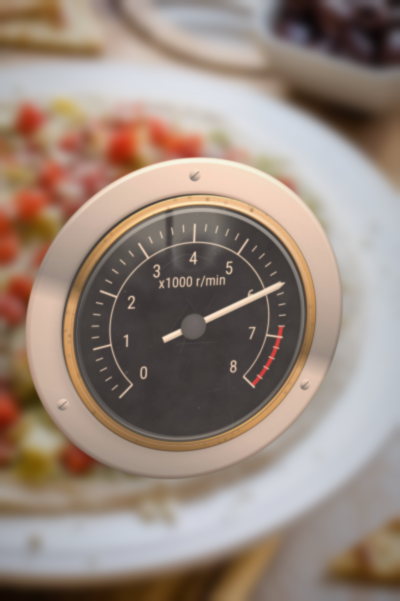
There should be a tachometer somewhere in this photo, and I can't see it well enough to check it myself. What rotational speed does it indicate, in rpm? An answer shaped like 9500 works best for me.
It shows 6000
